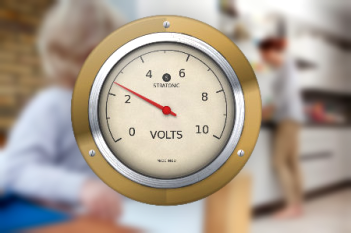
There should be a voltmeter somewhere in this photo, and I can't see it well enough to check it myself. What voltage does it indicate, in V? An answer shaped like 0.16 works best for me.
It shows 2.5
